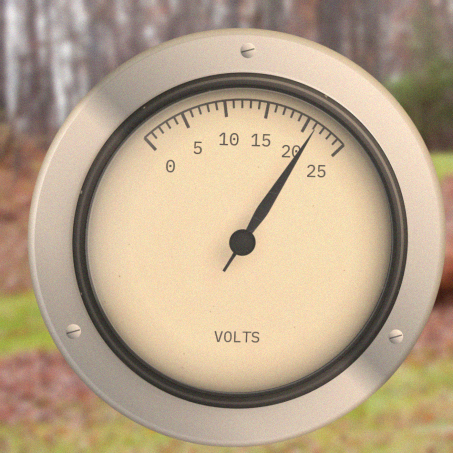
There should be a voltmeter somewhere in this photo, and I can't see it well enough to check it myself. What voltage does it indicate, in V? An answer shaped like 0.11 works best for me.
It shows 21
